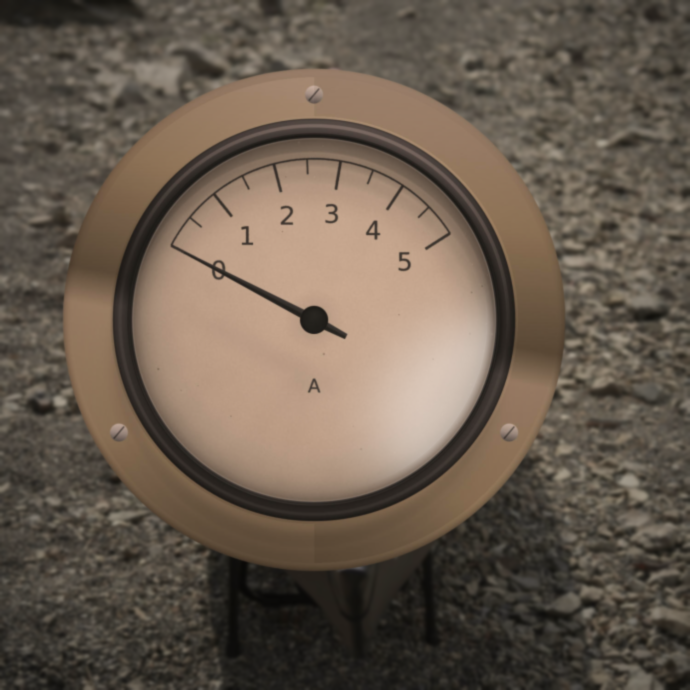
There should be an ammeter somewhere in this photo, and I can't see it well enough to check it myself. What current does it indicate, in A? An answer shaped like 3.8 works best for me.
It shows 0
